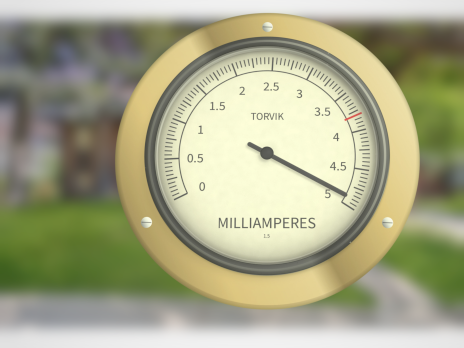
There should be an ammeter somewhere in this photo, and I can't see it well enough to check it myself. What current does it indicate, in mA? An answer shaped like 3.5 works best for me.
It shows 4.9
